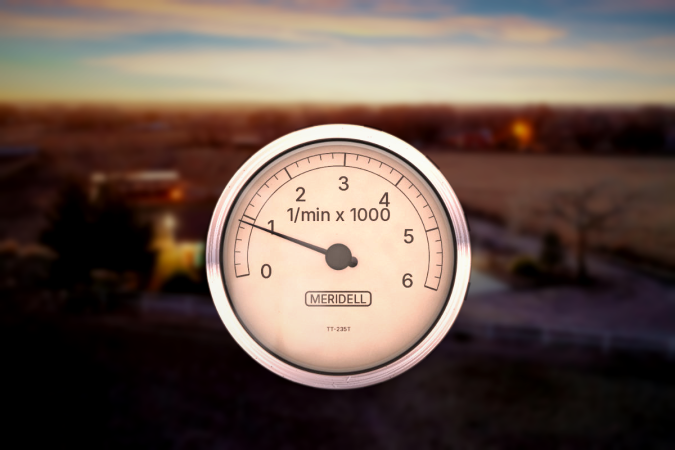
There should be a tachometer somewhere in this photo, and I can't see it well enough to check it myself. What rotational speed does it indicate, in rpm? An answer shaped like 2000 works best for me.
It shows 900
